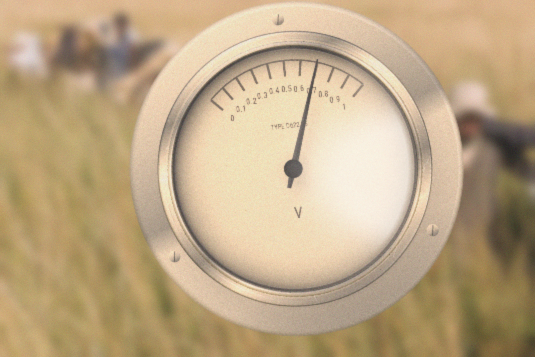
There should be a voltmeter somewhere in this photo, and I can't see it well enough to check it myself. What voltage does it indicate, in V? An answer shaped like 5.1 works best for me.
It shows 0.7
